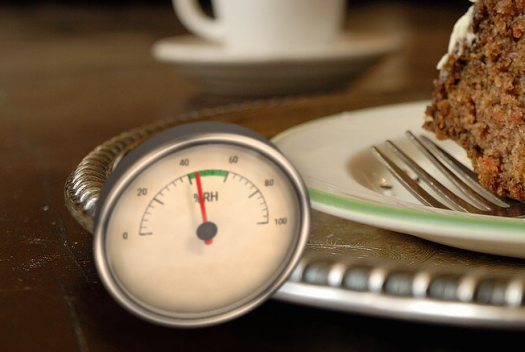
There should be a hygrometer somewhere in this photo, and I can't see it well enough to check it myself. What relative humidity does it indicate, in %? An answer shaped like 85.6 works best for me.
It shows 44
